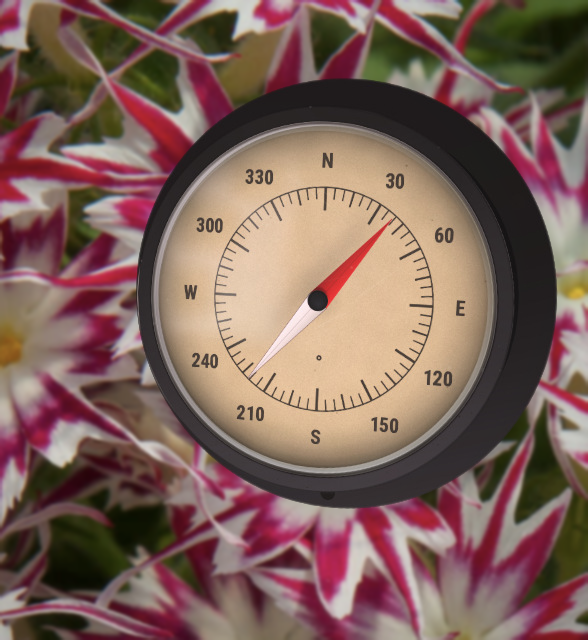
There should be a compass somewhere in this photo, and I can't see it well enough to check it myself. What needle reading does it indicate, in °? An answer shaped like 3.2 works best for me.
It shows 40
